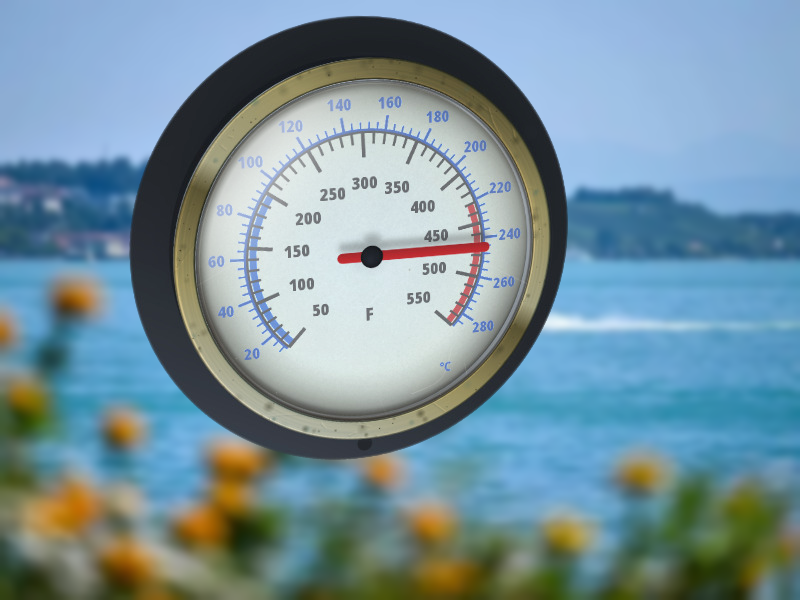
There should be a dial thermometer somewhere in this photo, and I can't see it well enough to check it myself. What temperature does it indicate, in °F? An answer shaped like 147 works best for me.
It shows 470
